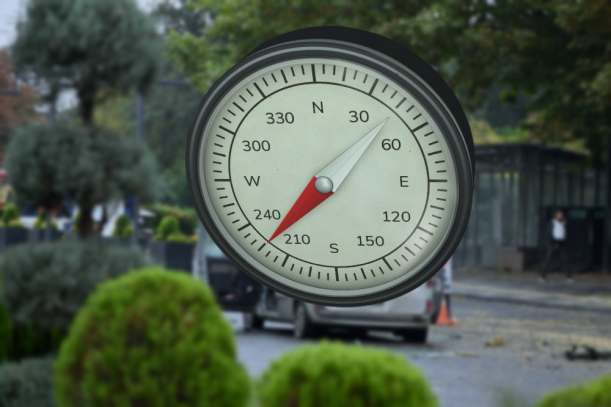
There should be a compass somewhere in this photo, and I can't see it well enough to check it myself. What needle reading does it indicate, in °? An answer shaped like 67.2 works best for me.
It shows 225
